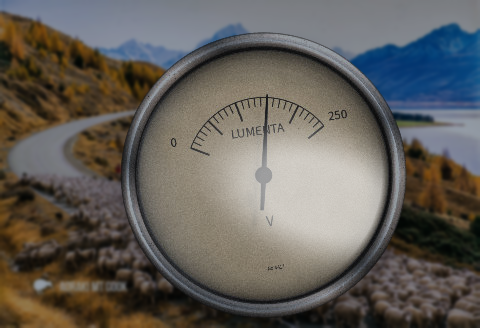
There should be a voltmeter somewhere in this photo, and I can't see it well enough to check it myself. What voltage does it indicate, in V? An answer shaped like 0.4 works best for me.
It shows 150
